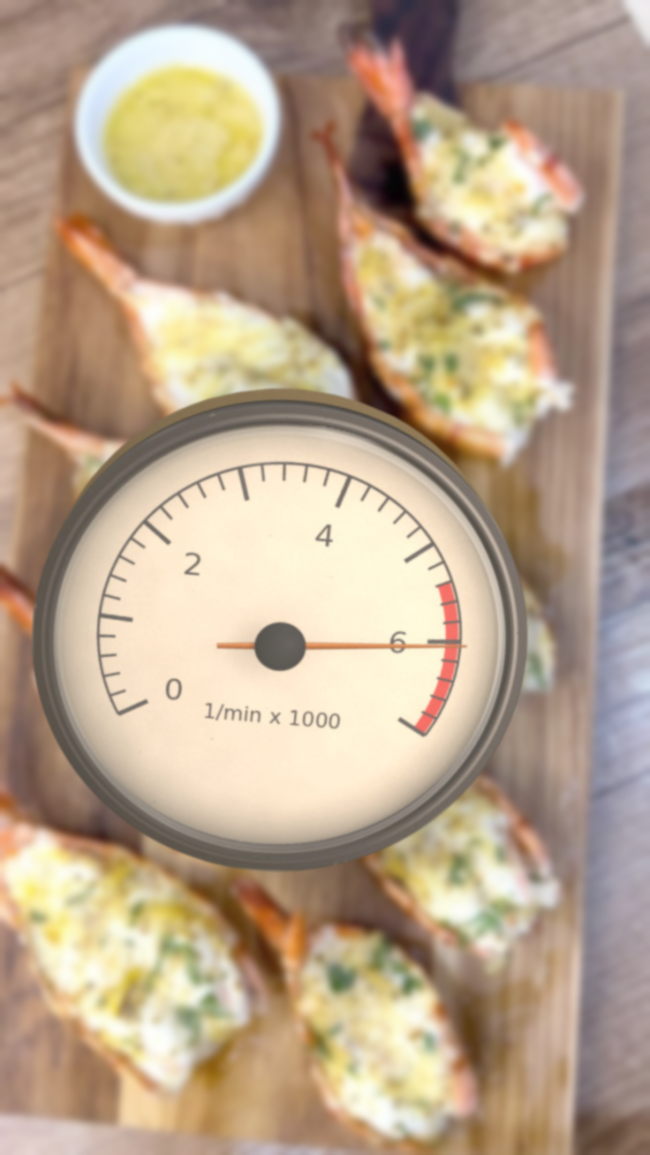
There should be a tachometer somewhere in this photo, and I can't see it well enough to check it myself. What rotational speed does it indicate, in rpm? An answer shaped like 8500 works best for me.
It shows 6000
